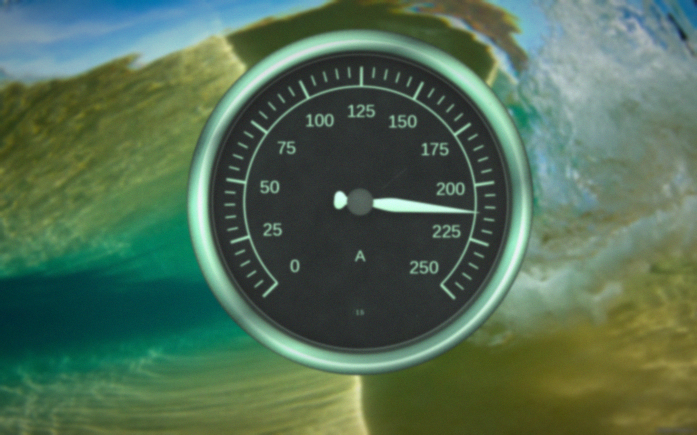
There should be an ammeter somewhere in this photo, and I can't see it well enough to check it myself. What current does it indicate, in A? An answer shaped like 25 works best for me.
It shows 212.5
